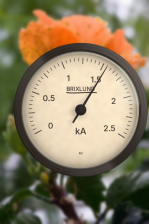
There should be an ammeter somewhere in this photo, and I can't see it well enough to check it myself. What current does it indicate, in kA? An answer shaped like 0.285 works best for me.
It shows 1.55
